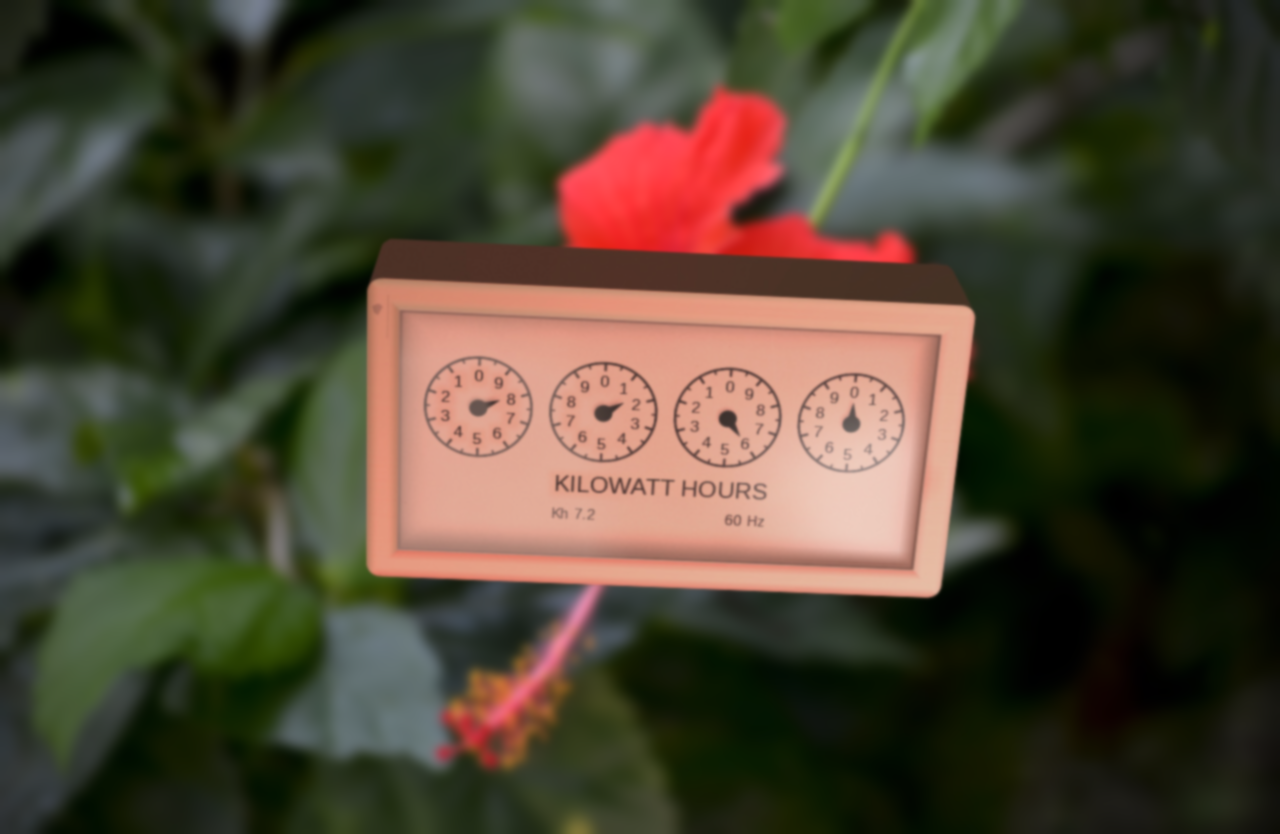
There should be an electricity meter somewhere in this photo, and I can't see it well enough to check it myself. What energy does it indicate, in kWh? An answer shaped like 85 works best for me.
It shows 8160
